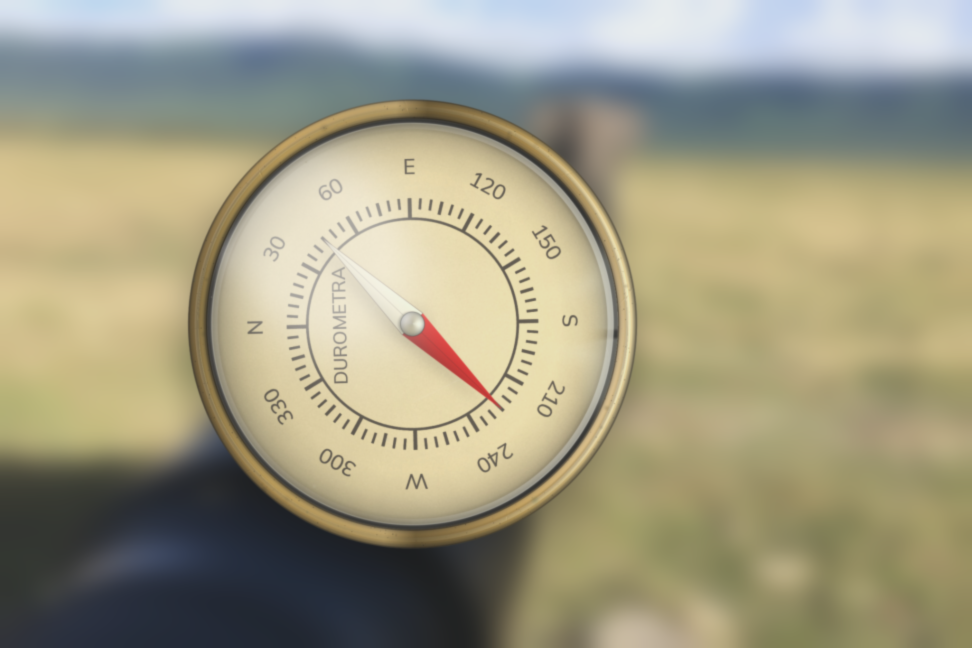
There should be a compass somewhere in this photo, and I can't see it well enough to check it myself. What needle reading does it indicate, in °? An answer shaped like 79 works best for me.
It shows 225
